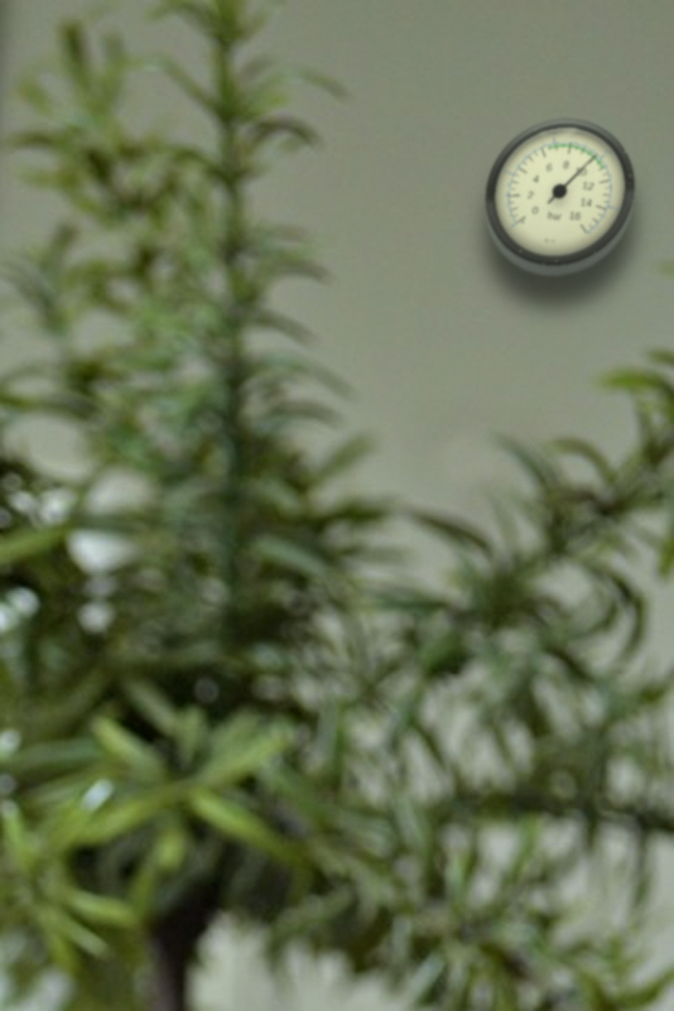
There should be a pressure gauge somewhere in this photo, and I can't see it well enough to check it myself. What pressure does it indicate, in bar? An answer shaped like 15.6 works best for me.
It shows 10
